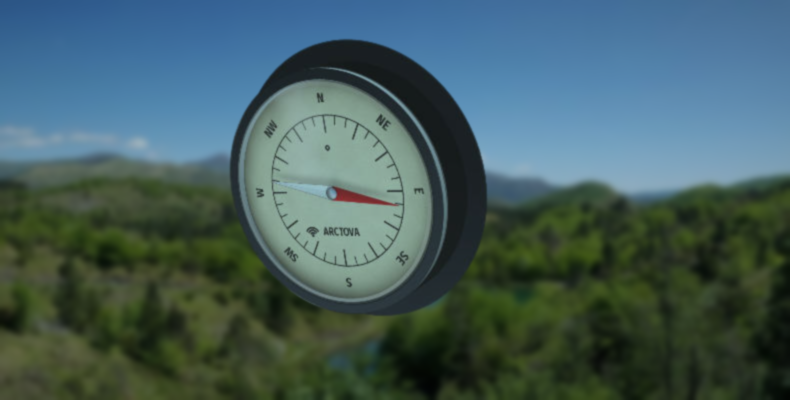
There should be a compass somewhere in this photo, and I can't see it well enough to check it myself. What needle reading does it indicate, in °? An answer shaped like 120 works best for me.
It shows 100
